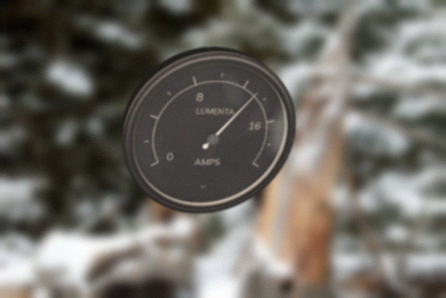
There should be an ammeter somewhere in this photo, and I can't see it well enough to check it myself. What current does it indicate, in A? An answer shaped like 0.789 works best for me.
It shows 13
